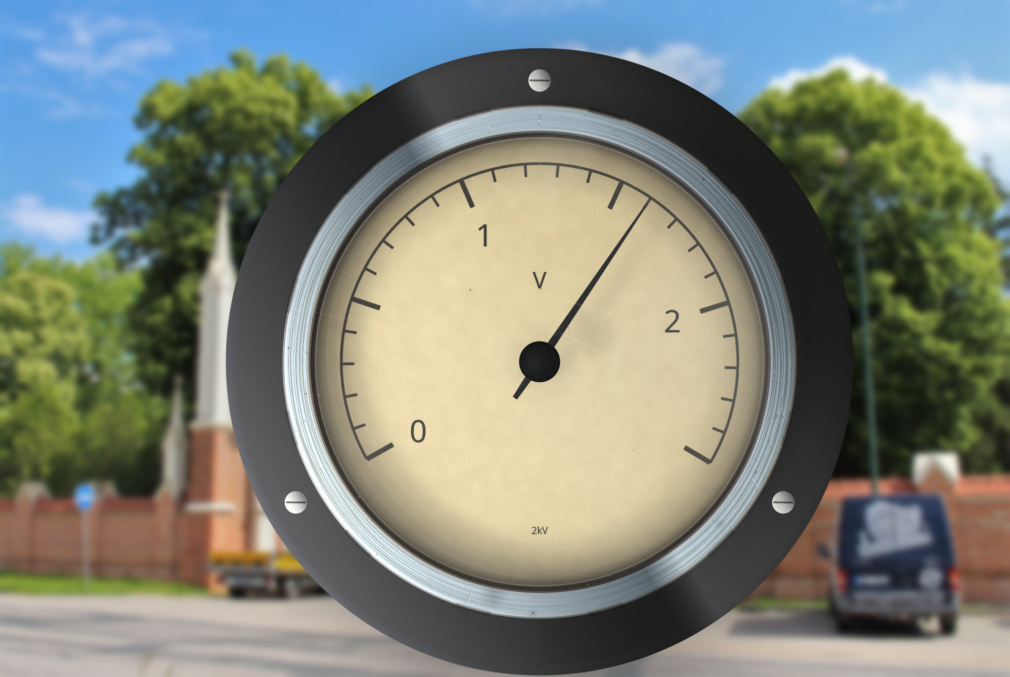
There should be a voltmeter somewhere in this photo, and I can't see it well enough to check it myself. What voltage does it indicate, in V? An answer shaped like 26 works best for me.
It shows 1.6
